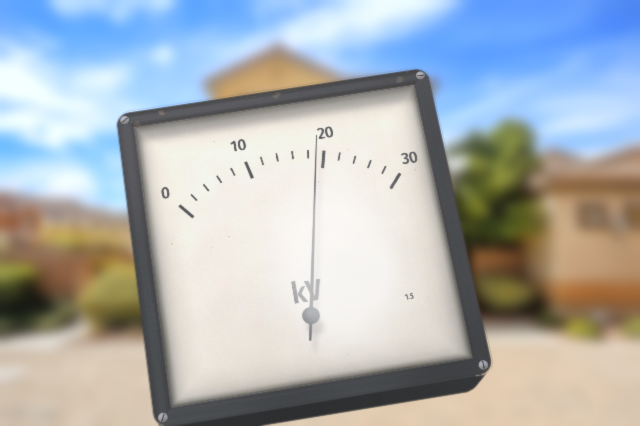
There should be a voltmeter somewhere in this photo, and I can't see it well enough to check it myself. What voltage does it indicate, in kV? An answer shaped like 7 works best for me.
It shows 19
